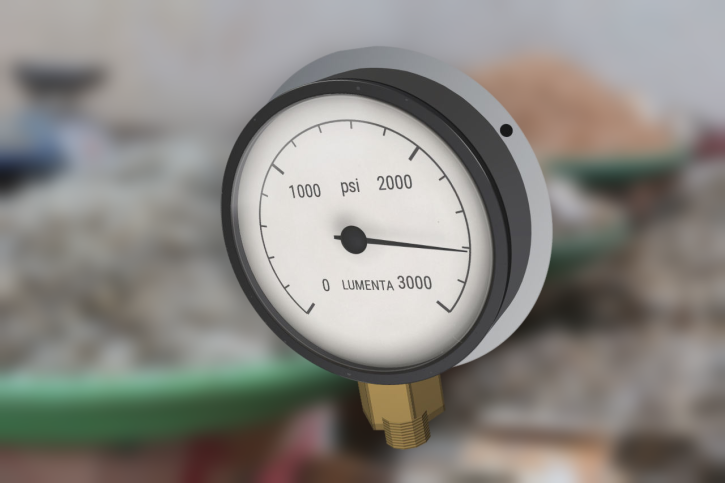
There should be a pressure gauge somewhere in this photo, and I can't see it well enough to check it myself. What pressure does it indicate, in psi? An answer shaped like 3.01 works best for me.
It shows 2600
